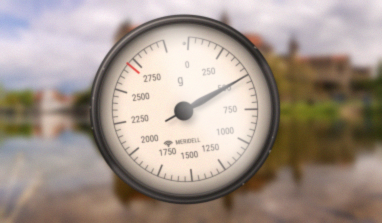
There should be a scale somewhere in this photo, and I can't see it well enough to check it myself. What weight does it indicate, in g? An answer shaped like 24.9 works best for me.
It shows 500
